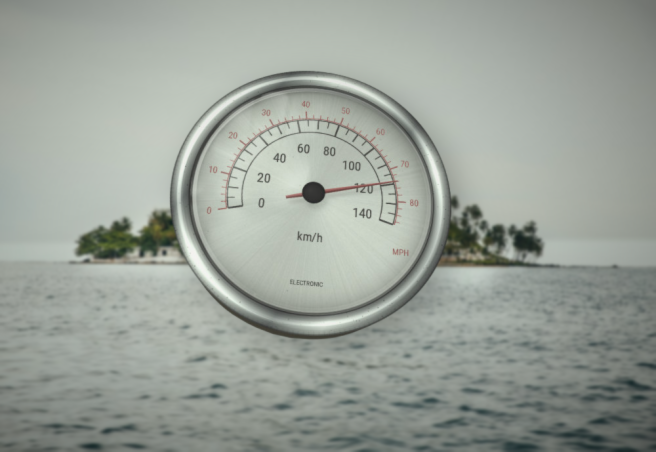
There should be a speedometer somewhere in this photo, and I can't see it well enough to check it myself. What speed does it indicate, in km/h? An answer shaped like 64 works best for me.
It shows 120
